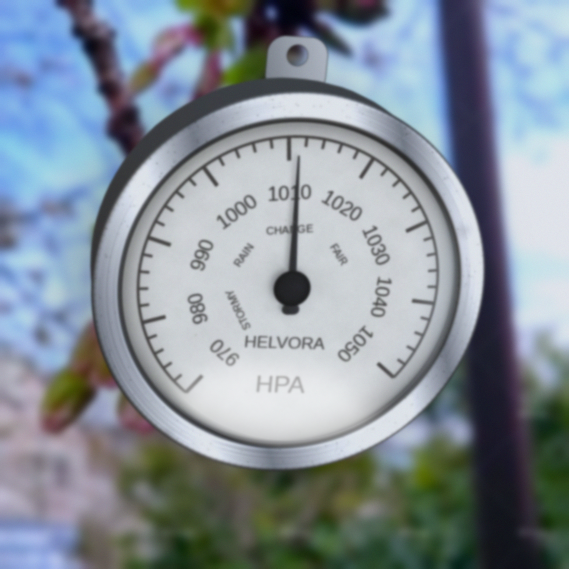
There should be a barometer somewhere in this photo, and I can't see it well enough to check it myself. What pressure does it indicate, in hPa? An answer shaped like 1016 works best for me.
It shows 1011
